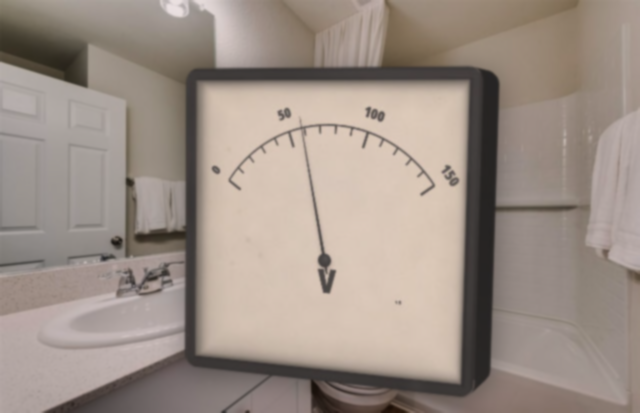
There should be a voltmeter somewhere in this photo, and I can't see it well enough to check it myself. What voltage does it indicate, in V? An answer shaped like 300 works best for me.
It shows 60
